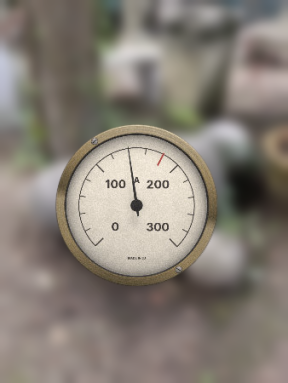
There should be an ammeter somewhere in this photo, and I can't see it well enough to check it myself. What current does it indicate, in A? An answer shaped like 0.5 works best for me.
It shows 140
